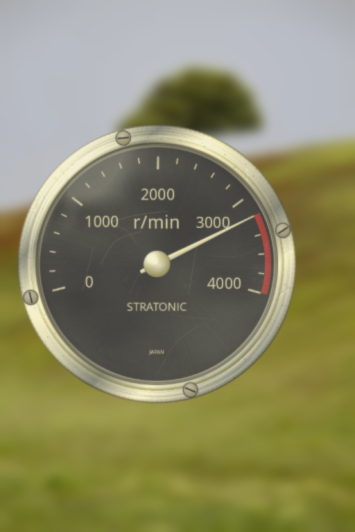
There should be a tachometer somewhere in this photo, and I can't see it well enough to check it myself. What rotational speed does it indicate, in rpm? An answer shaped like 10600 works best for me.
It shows 3200
